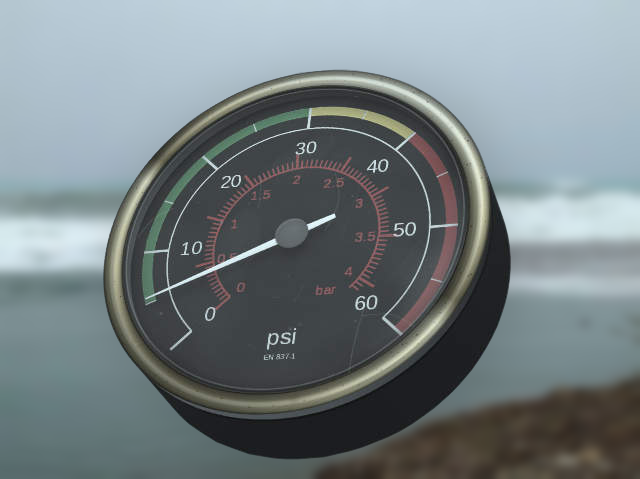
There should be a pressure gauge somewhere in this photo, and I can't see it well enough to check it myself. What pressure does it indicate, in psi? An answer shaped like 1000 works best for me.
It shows 5
